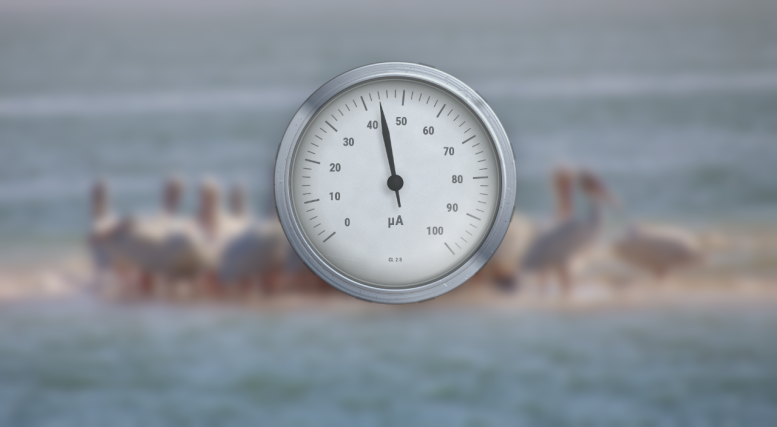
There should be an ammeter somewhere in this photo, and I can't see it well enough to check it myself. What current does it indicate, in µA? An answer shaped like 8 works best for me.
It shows 44
